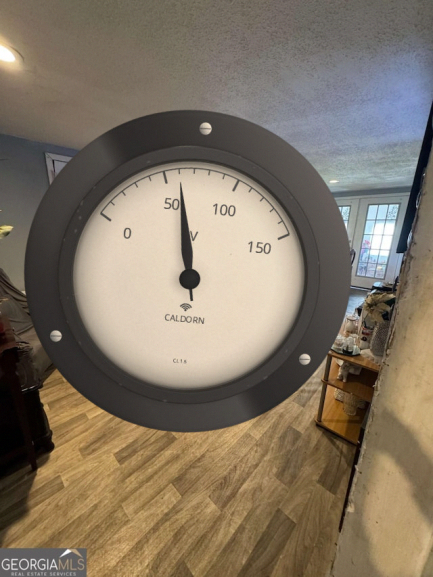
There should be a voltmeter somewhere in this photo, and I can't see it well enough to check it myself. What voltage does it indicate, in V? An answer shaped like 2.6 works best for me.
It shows 60
